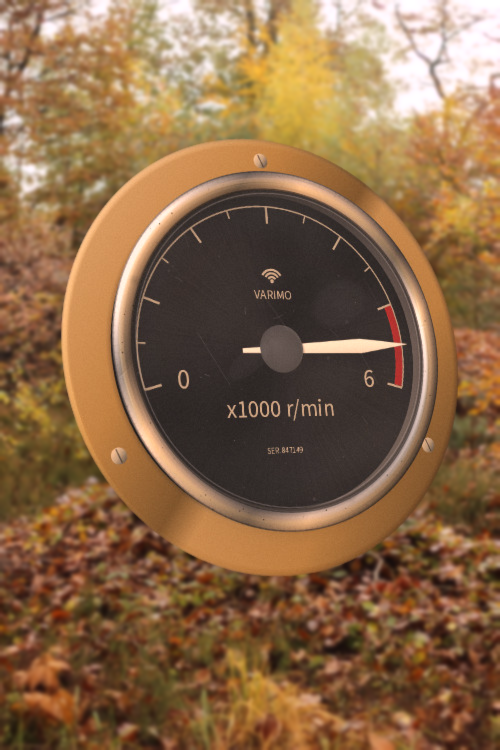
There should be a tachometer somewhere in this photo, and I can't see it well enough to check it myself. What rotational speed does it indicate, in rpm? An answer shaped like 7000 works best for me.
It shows 5500
